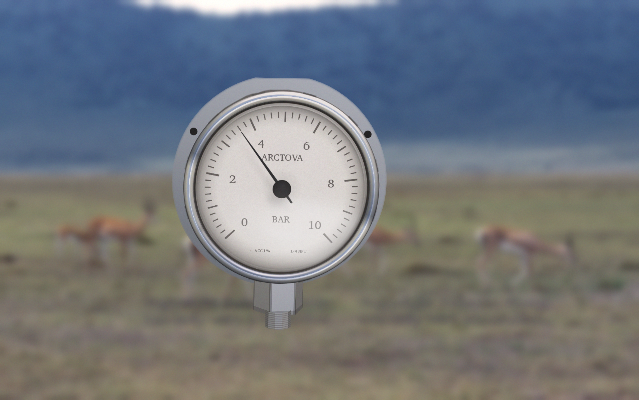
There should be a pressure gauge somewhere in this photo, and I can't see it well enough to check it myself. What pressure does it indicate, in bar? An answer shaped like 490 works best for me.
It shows 3.6
